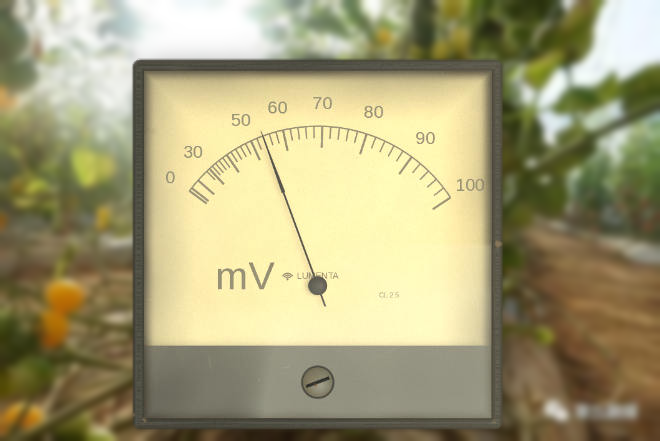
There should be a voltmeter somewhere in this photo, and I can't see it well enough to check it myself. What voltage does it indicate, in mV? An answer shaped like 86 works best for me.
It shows 54
